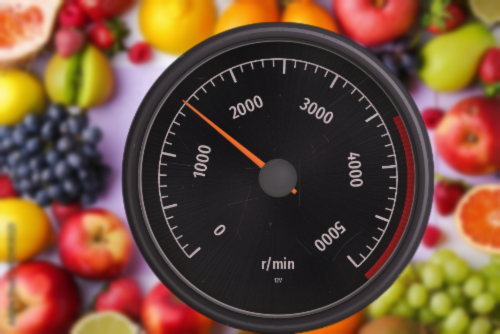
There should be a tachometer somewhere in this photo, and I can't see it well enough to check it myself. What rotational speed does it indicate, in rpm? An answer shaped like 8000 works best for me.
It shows 1500
